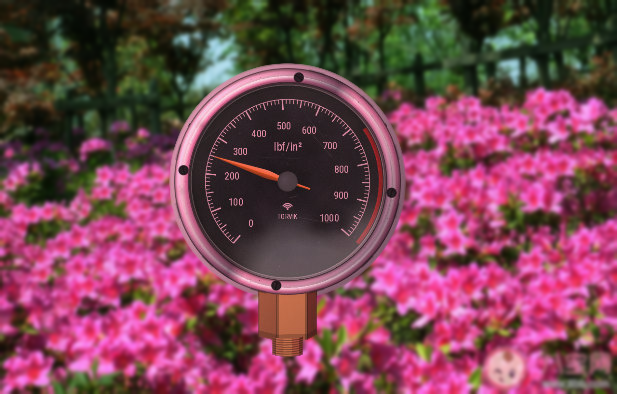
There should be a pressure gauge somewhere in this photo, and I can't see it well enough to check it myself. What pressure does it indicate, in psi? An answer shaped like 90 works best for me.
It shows 250
